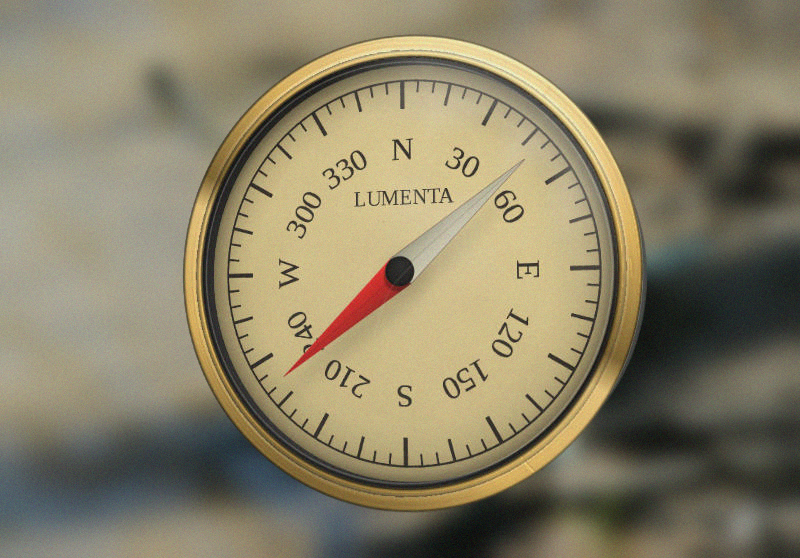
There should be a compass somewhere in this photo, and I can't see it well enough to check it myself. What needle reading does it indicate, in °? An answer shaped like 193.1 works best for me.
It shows 230
